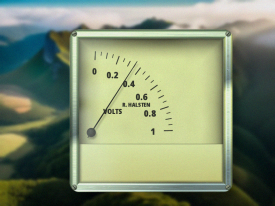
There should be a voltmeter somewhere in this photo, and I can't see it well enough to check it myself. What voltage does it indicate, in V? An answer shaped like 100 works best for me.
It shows 0.35
